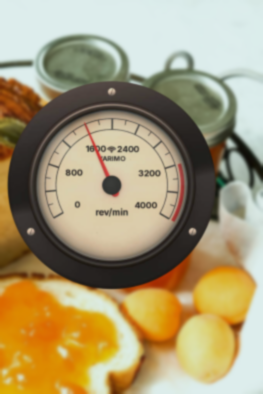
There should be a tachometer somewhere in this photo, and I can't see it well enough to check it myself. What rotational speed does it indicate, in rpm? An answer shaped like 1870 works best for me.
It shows 1600
